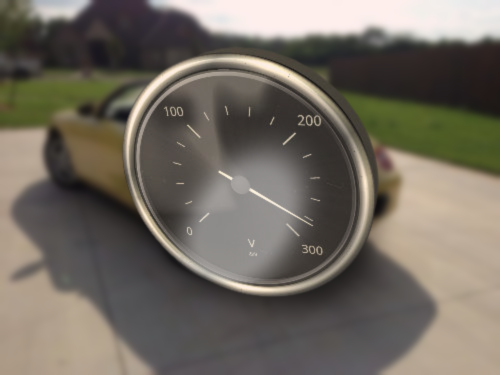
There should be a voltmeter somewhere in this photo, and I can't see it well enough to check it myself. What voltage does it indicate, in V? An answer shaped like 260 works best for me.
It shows 280
